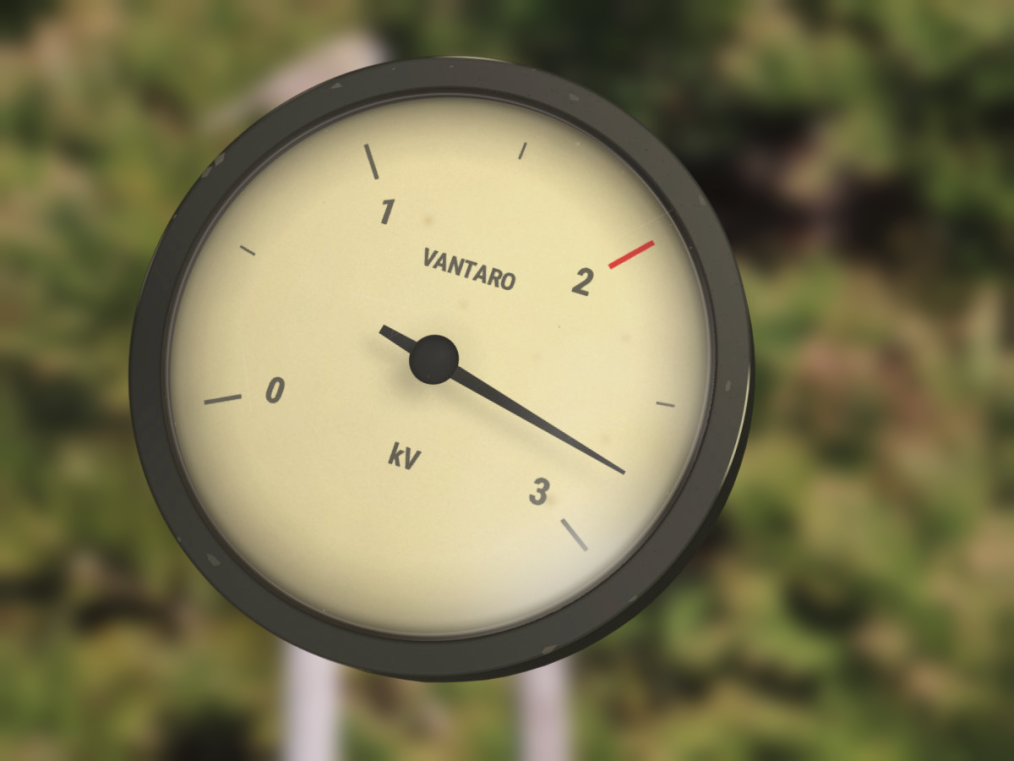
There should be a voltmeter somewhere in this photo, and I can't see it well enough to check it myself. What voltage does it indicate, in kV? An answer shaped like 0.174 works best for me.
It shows 2.75
